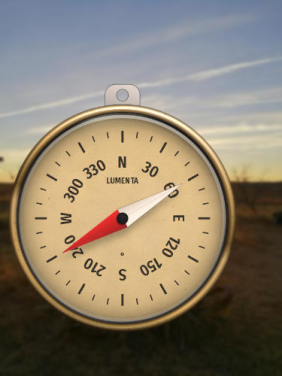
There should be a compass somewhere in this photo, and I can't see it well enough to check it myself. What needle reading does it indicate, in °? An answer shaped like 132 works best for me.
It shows 240
